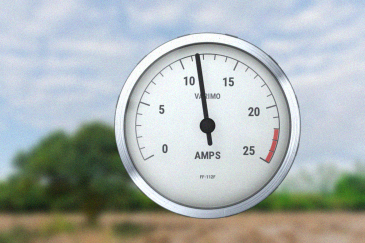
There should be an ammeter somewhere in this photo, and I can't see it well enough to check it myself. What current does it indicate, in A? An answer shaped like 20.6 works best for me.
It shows 11.5
